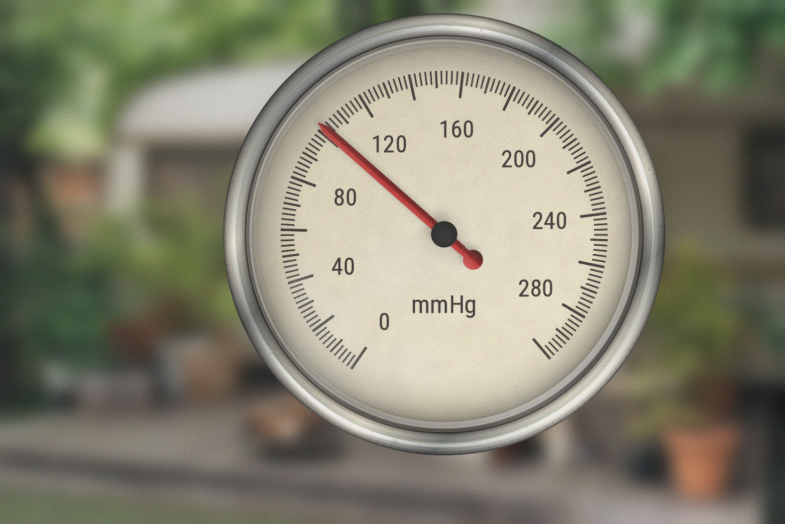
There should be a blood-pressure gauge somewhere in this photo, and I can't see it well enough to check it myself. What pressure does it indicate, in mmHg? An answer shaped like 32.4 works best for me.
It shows 102
